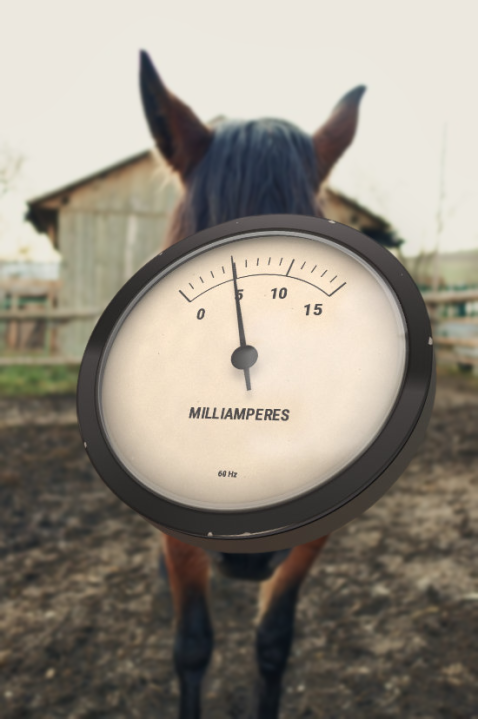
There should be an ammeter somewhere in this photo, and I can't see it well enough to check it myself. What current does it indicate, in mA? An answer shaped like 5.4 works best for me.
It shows 5
